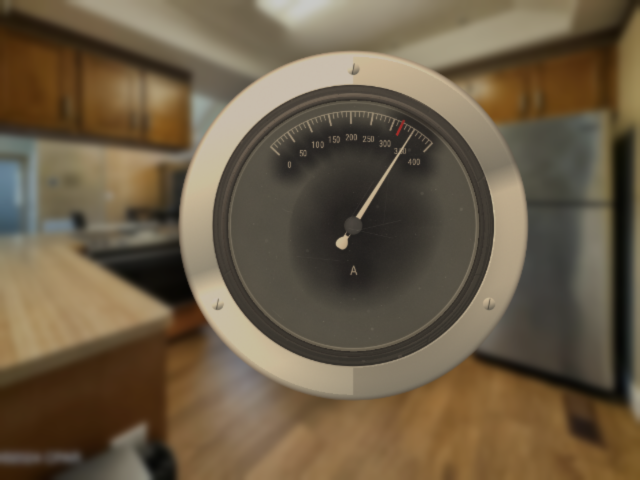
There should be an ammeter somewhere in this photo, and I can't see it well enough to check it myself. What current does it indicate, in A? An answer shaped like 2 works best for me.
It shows 350
